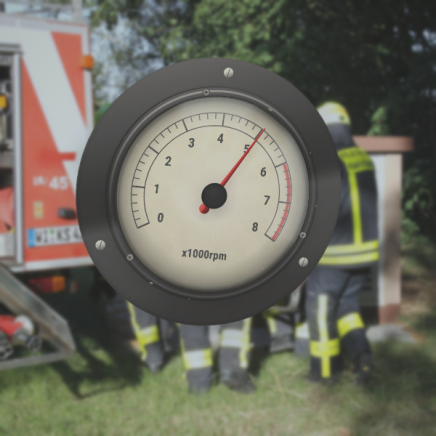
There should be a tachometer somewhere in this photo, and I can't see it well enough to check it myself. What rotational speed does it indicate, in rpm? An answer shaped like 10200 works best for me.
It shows 5000
